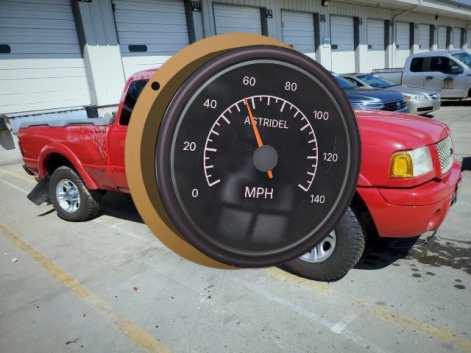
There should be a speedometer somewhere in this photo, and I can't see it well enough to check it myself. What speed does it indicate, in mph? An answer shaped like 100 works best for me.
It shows 55
